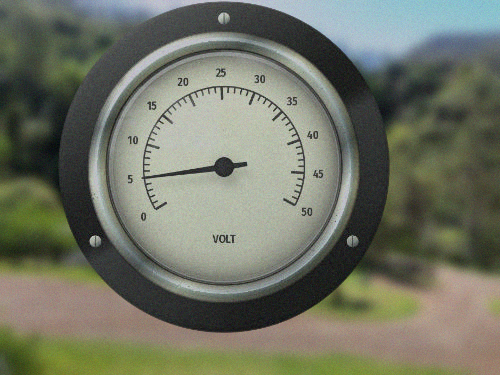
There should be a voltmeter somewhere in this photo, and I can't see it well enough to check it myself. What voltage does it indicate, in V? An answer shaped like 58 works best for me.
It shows 5
